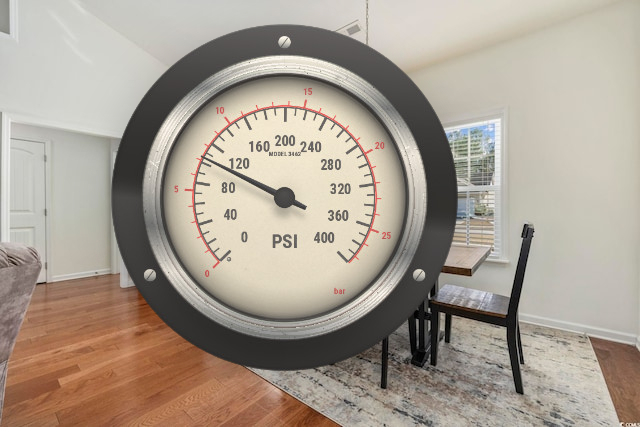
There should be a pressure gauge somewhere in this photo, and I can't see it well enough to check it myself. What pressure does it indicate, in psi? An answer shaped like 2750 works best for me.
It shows 105
